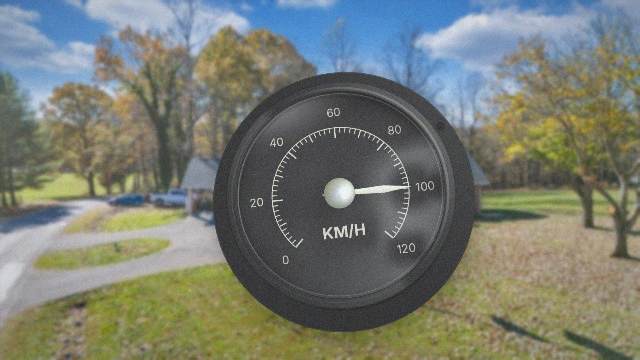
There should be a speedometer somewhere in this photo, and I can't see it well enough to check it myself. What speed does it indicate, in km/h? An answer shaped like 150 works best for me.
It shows 100
